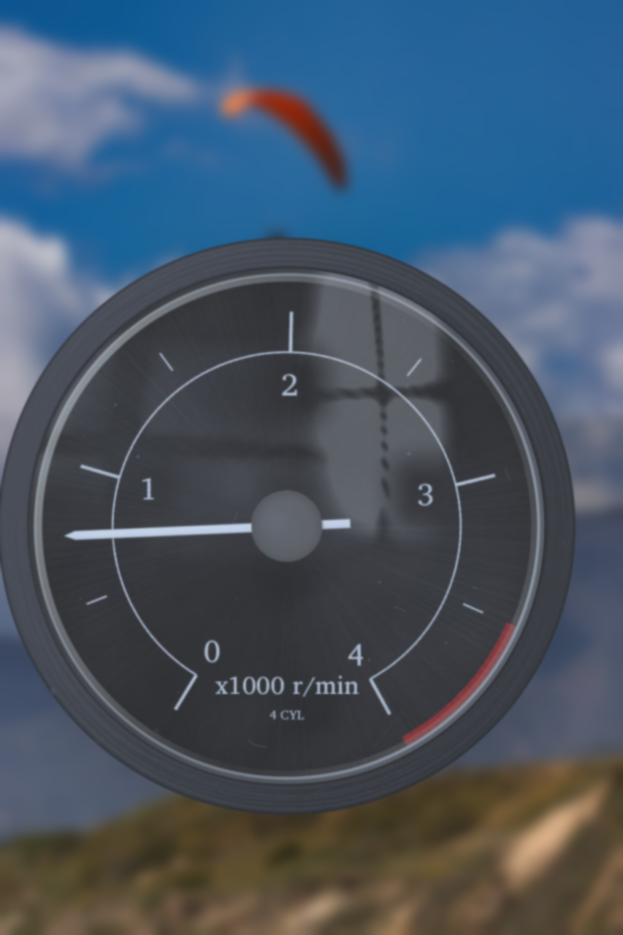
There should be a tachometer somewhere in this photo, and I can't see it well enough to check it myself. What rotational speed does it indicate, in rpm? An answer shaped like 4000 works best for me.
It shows 750
